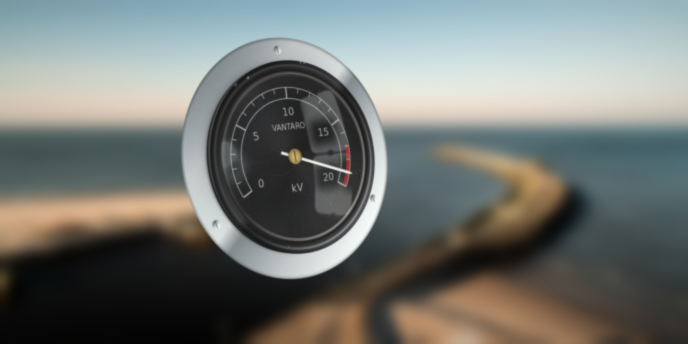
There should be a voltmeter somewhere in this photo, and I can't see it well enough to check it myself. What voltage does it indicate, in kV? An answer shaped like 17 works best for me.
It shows 19
